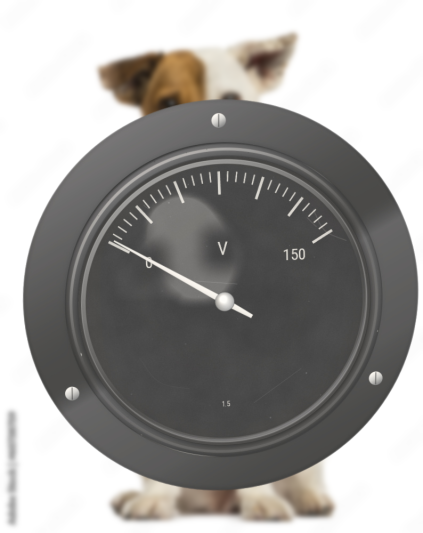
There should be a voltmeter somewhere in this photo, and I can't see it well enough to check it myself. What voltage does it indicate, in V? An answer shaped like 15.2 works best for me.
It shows 2.5
